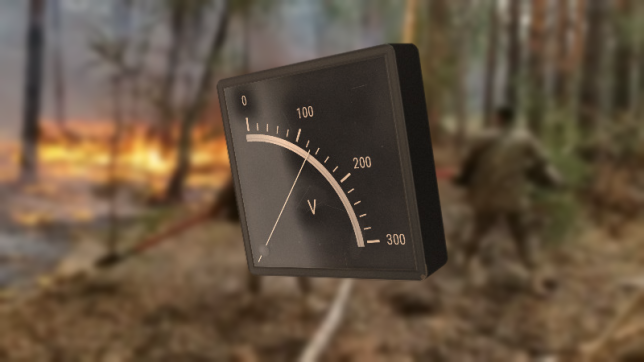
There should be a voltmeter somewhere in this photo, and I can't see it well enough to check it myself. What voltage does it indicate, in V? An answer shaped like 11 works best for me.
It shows 130
